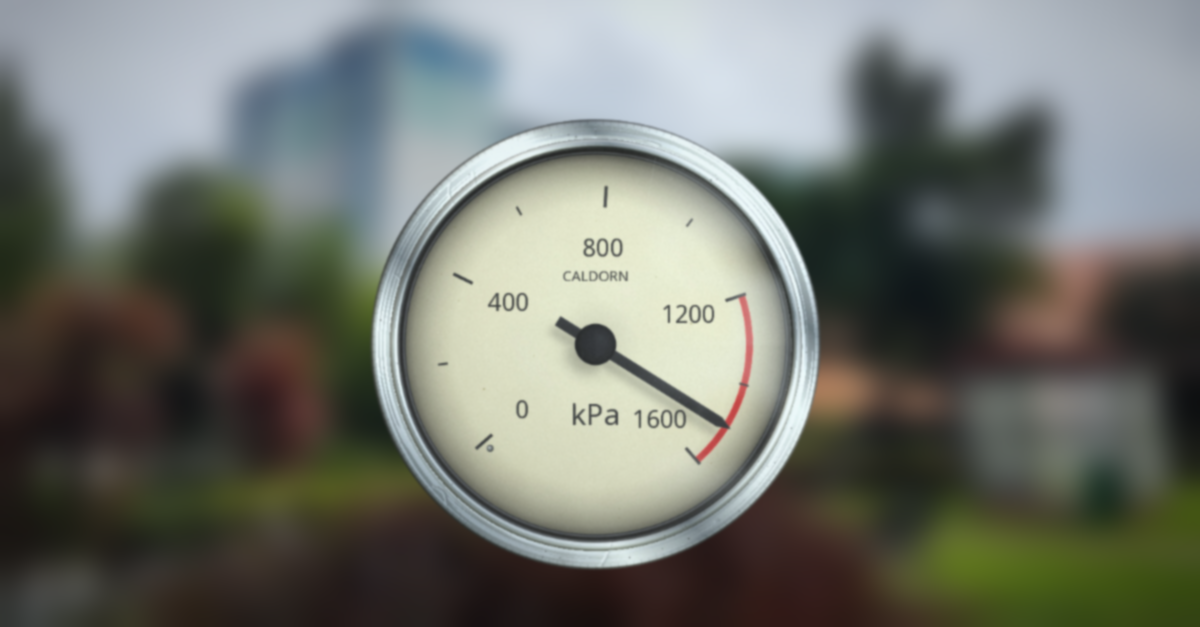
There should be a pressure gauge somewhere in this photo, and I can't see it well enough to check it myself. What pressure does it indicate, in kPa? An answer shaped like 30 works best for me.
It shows 1500
